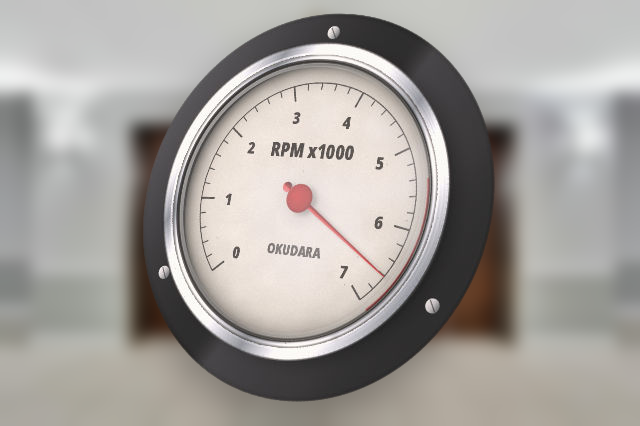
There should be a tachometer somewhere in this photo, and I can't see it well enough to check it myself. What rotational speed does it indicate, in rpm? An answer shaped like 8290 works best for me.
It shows 6600
